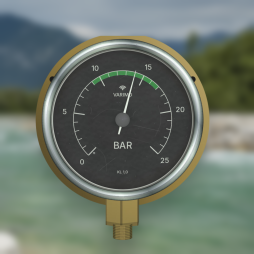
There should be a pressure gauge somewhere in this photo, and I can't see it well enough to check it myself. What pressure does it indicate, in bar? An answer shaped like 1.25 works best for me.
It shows 14
